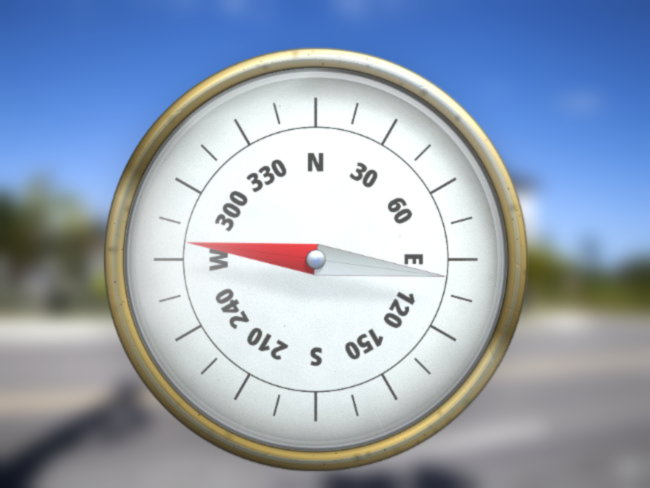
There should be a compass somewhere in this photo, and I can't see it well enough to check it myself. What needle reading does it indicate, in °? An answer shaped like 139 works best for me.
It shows 277.5
